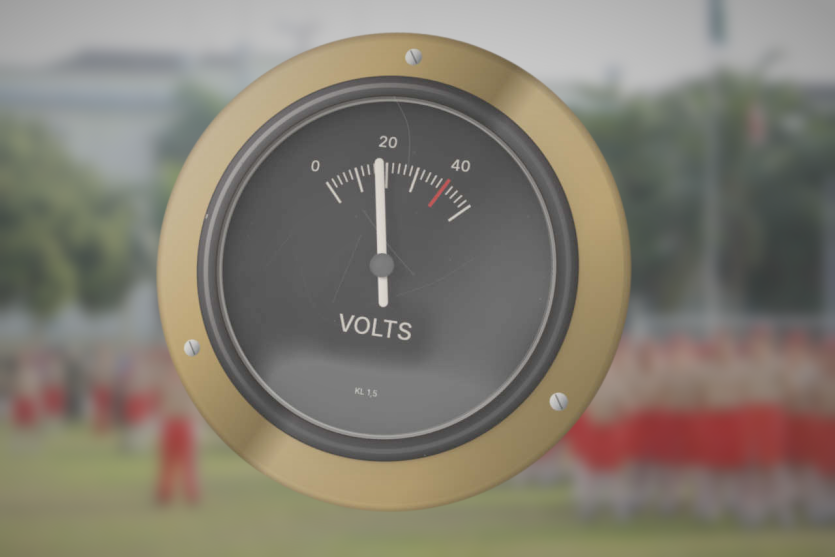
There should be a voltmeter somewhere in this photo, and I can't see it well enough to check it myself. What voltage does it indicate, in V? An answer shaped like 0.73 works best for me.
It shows 18
